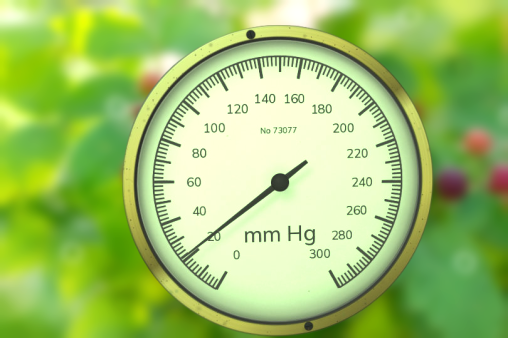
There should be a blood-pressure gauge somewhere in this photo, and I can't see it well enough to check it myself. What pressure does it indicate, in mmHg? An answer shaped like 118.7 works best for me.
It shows 22
